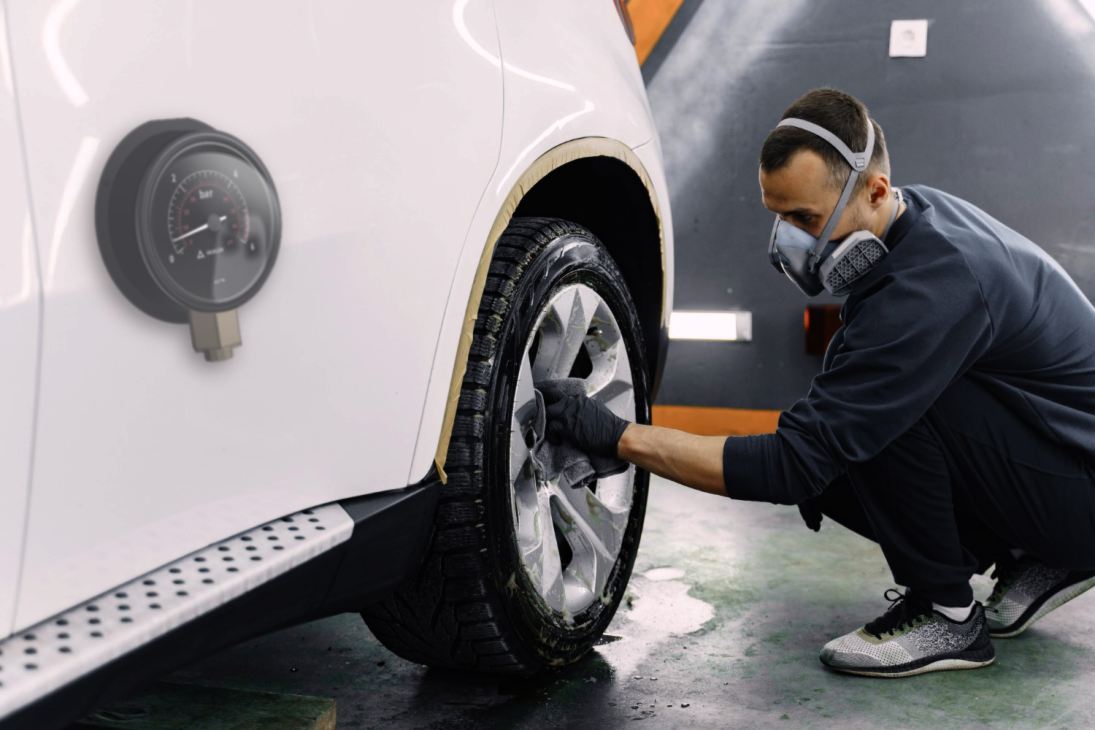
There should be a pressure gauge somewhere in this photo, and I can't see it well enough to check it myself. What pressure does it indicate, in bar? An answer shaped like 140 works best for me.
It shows 0.4
